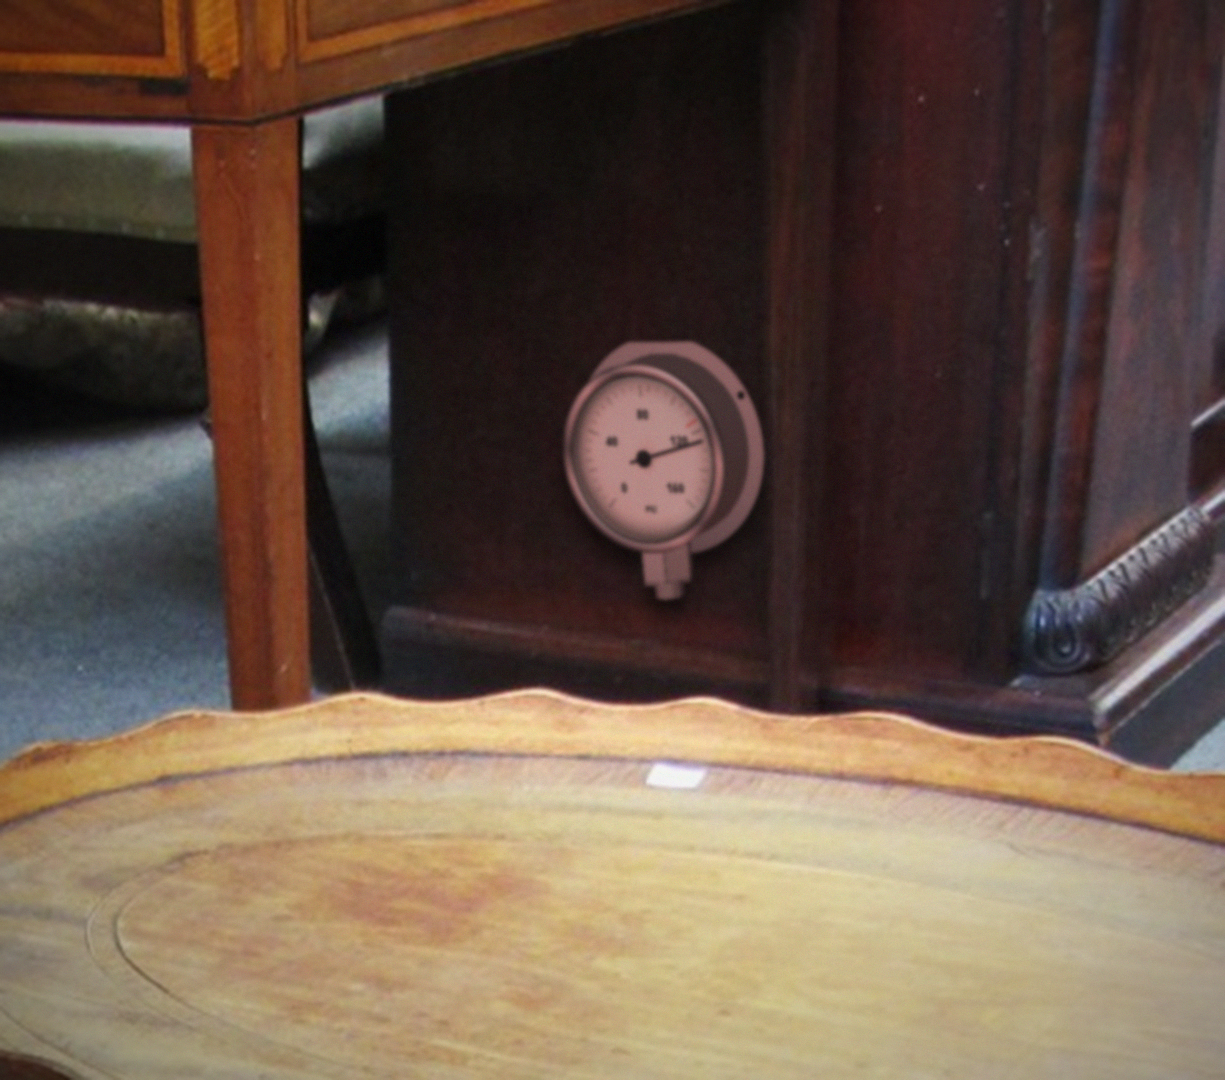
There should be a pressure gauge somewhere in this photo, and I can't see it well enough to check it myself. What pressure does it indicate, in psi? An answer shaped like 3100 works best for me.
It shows 125
